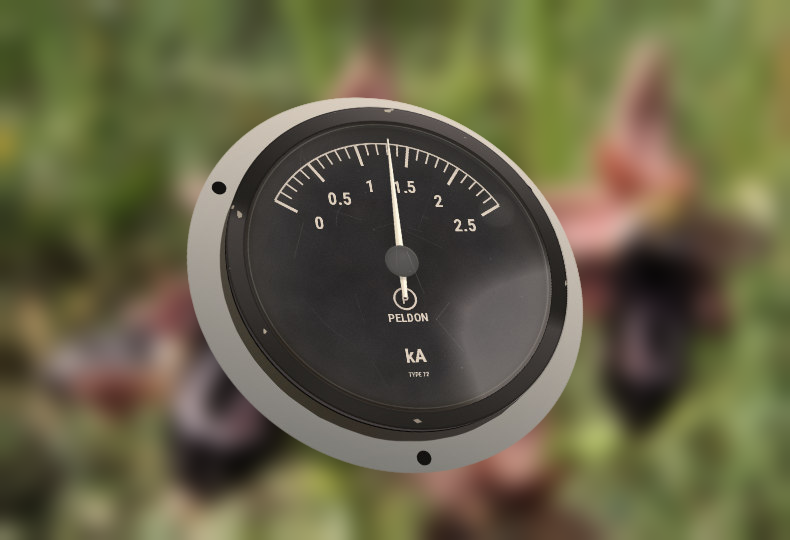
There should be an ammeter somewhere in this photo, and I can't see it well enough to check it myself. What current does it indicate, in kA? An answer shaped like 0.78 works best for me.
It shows 1.3
